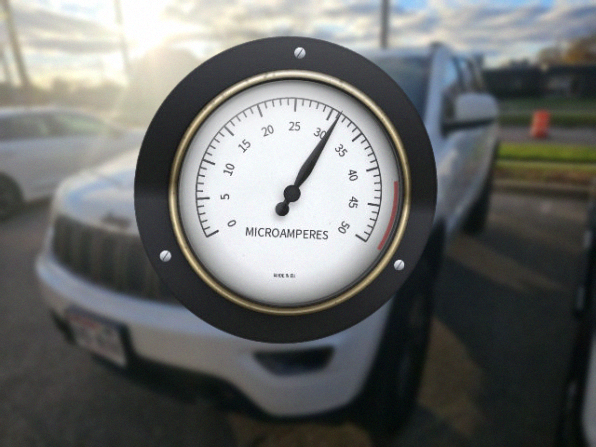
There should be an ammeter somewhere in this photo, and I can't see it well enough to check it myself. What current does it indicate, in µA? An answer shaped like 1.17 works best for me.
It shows 31
